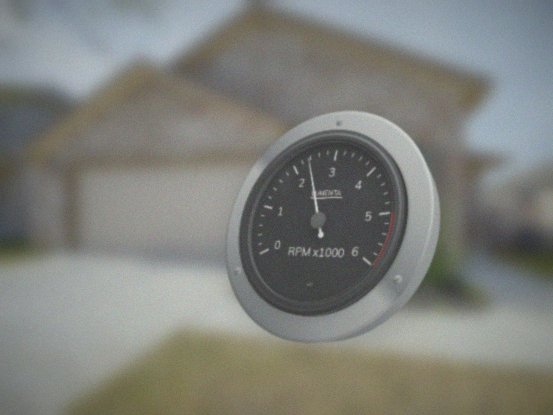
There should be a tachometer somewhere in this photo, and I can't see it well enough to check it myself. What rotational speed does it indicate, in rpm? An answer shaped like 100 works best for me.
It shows 2400
